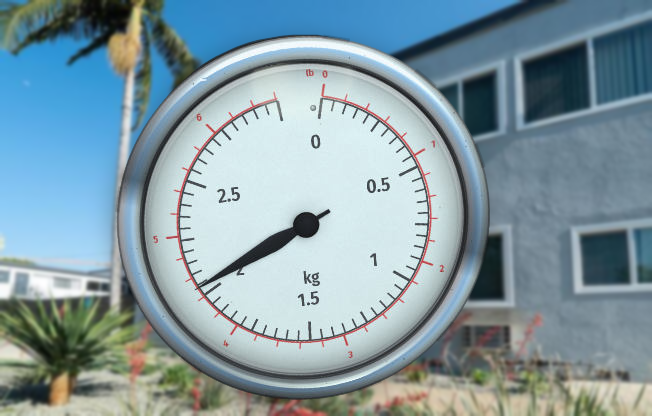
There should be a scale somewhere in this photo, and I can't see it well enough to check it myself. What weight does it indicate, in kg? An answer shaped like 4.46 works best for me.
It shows 2.05
